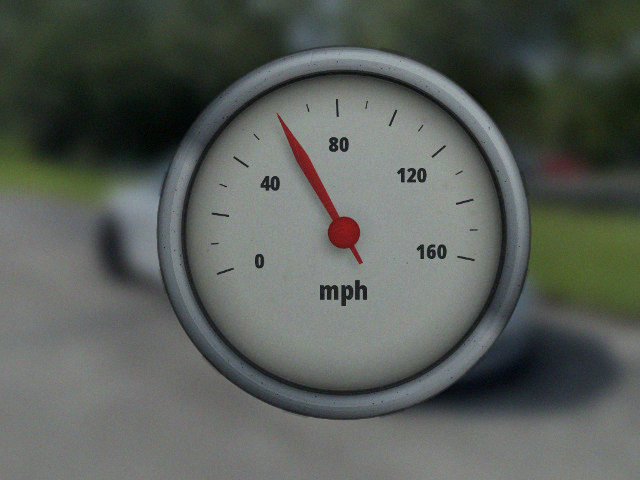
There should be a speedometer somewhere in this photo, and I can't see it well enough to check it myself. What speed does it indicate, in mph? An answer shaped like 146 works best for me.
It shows 60
